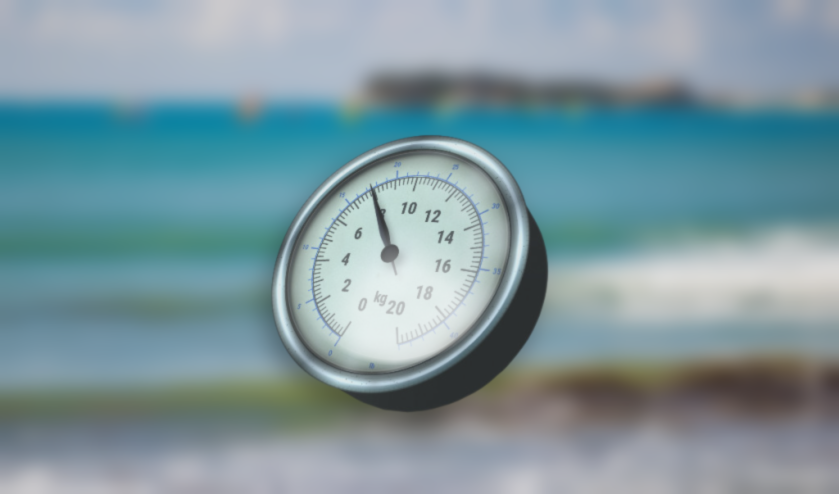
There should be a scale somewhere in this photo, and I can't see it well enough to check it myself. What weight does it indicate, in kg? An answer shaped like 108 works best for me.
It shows 8
